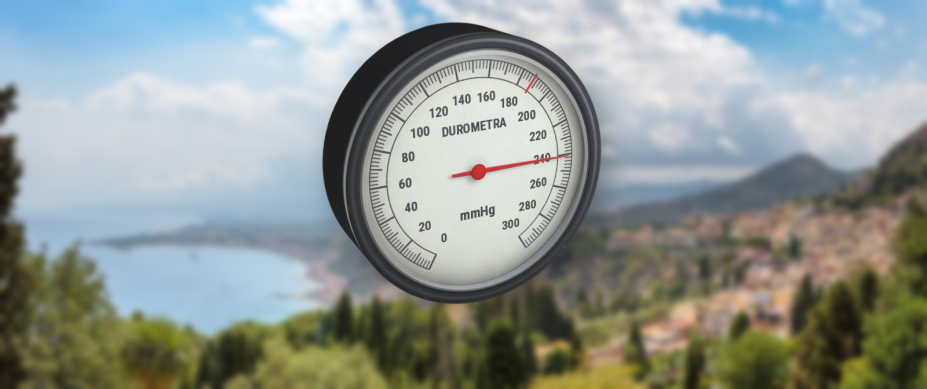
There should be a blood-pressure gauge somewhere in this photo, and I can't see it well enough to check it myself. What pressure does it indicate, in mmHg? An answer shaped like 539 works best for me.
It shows 240
